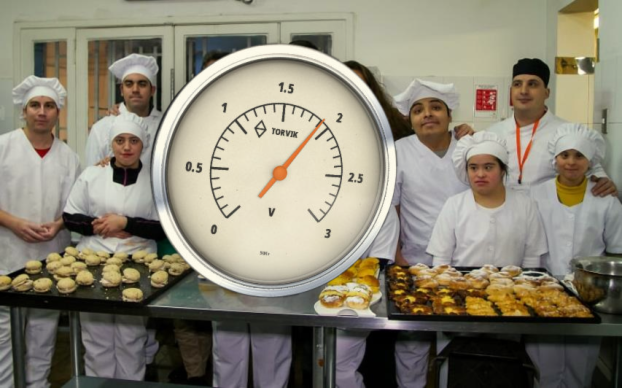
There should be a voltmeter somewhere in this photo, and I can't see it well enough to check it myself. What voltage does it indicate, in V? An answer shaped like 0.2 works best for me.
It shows 1.9
